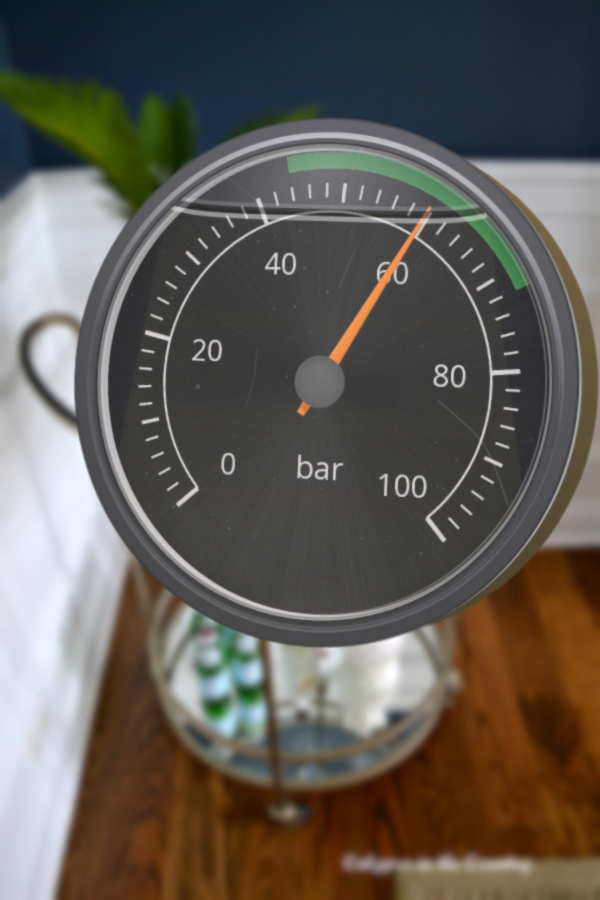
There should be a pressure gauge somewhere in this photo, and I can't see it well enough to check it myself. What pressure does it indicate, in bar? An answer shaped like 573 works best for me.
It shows 60
